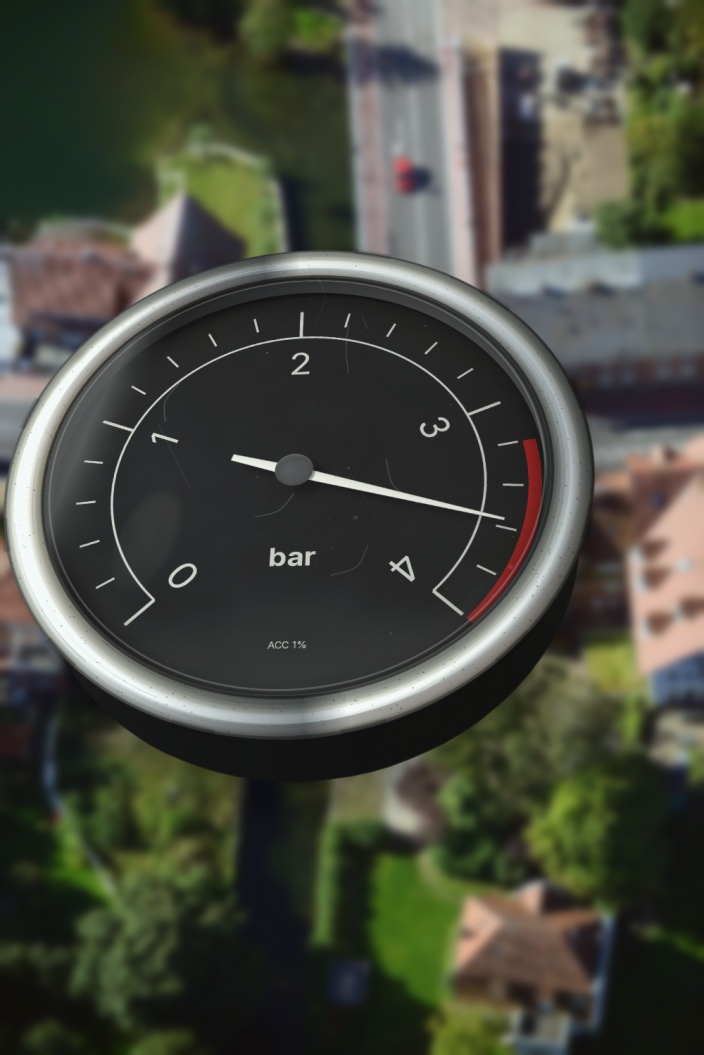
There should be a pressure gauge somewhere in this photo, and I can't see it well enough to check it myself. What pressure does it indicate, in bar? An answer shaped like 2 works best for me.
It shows 3.6
